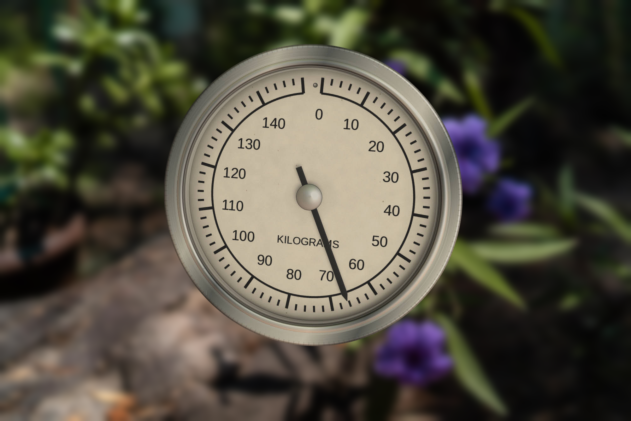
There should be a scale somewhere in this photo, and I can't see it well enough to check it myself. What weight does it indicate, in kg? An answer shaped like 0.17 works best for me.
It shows 66
